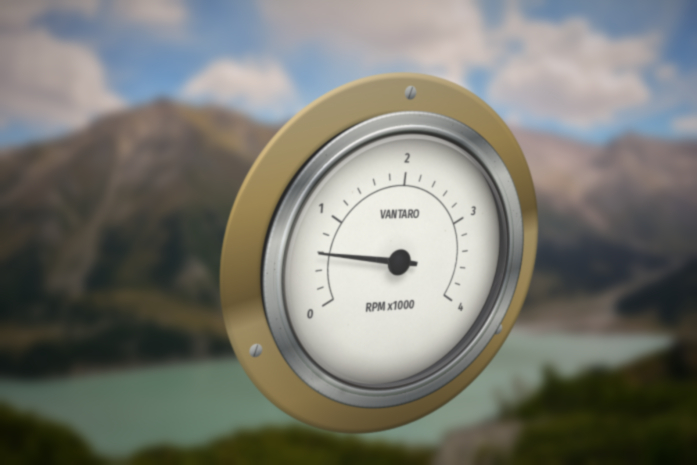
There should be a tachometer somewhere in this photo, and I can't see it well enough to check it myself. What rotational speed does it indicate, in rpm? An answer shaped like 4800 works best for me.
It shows 600
